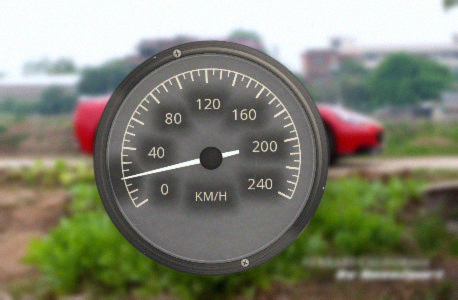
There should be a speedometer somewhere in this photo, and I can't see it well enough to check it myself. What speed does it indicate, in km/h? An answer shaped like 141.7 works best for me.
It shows 20
